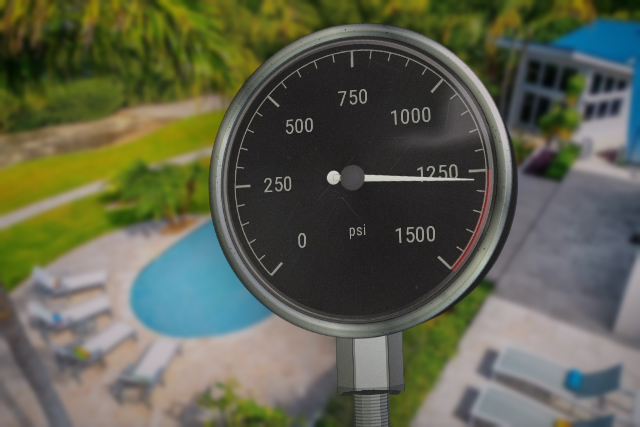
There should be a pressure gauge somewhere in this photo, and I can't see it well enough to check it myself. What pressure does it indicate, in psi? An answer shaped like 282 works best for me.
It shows 1275
